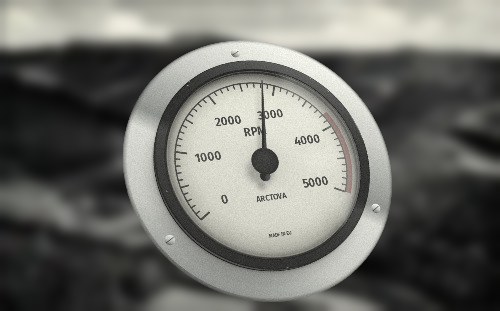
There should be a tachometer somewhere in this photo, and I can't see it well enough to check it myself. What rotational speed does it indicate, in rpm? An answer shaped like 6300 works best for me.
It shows 2800
